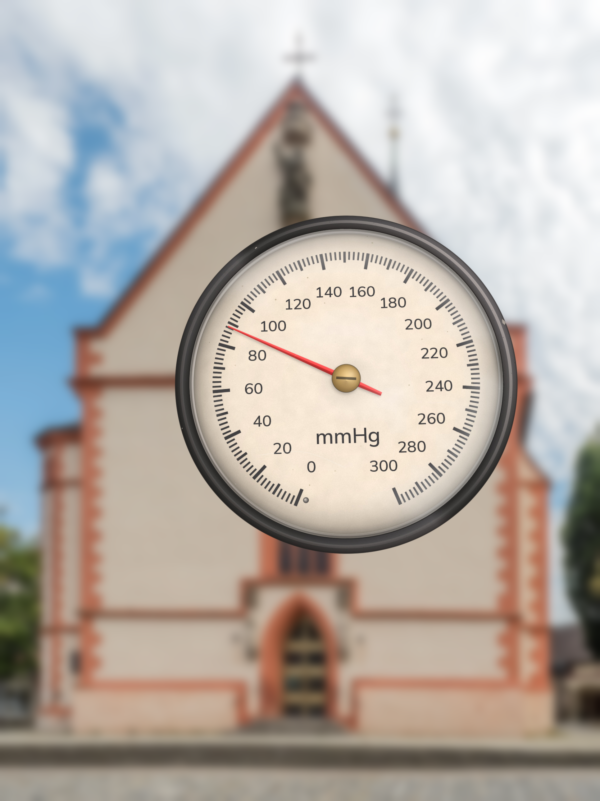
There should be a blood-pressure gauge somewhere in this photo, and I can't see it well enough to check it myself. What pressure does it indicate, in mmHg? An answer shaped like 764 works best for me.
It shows 88
